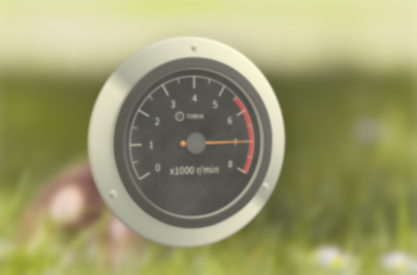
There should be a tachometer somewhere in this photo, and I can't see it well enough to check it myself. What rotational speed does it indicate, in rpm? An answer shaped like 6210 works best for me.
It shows 7000
